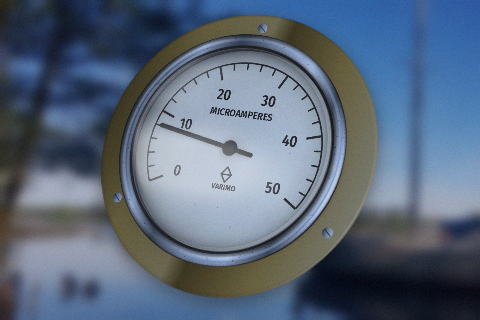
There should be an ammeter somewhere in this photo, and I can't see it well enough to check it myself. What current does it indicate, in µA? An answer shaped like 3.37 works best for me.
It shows 8
